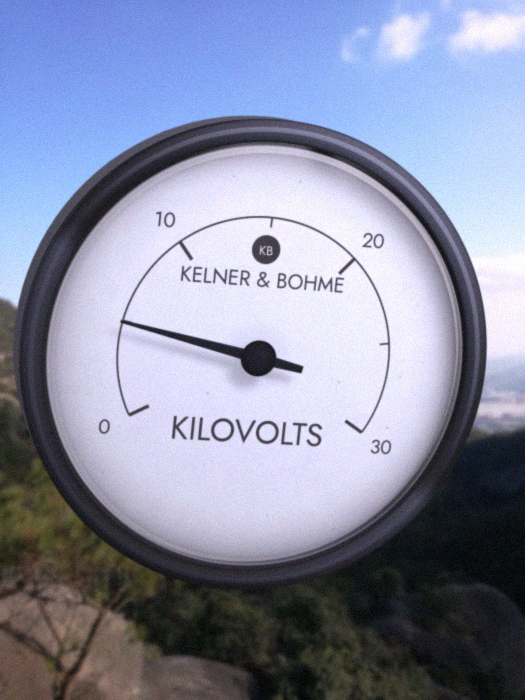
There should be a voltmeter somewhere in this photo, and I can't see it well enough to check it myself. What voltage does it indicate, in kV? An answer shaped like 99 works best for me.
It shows 5
